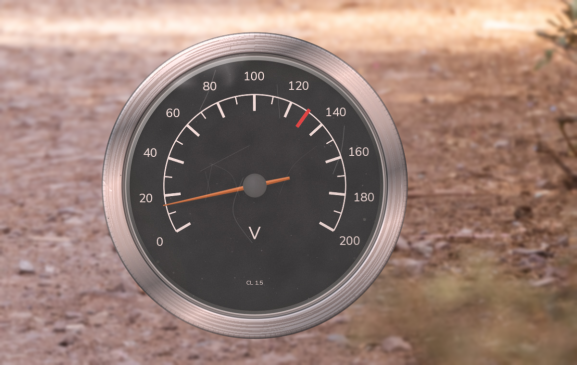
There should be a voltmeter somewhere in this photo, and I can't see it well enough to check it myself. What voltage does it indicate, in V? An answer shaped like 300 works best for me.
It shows 15
